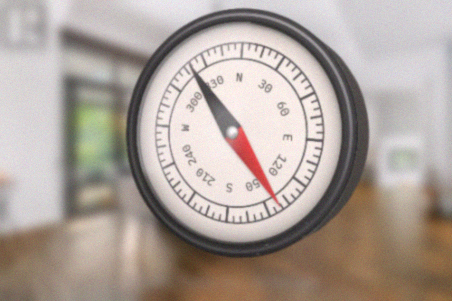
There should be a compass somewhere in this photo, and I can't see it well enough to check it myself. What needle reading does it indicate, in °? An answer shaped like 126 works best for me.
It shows 140
